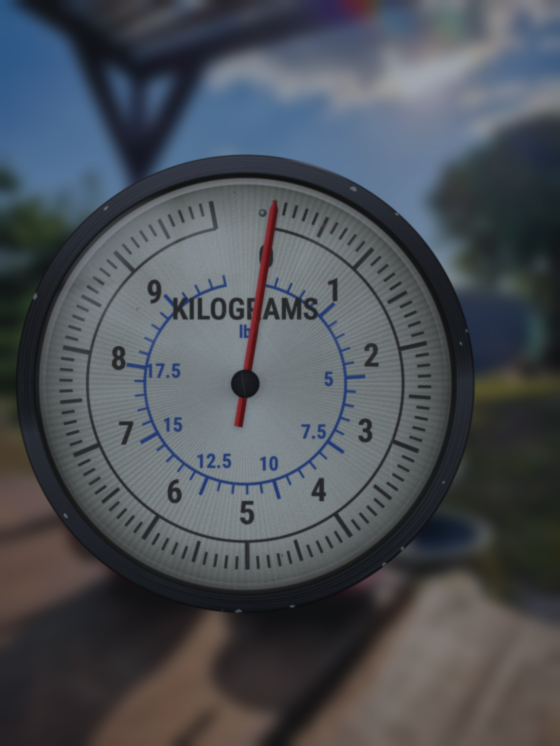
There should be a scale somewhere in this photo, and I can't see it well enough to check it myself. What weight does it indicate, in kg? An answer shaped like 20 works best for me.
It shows 0
